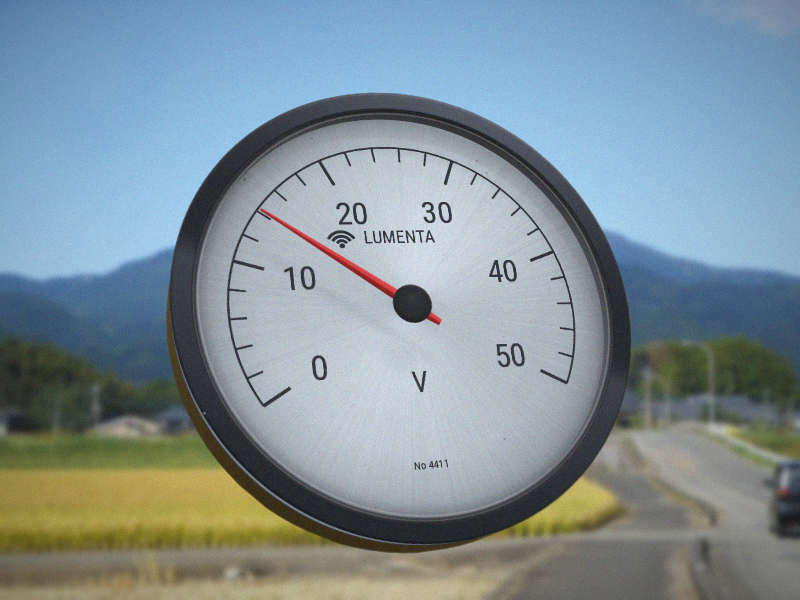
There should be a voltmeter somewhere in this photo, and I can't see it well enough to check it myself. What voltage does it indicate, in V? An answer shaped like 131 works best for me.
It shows 14
